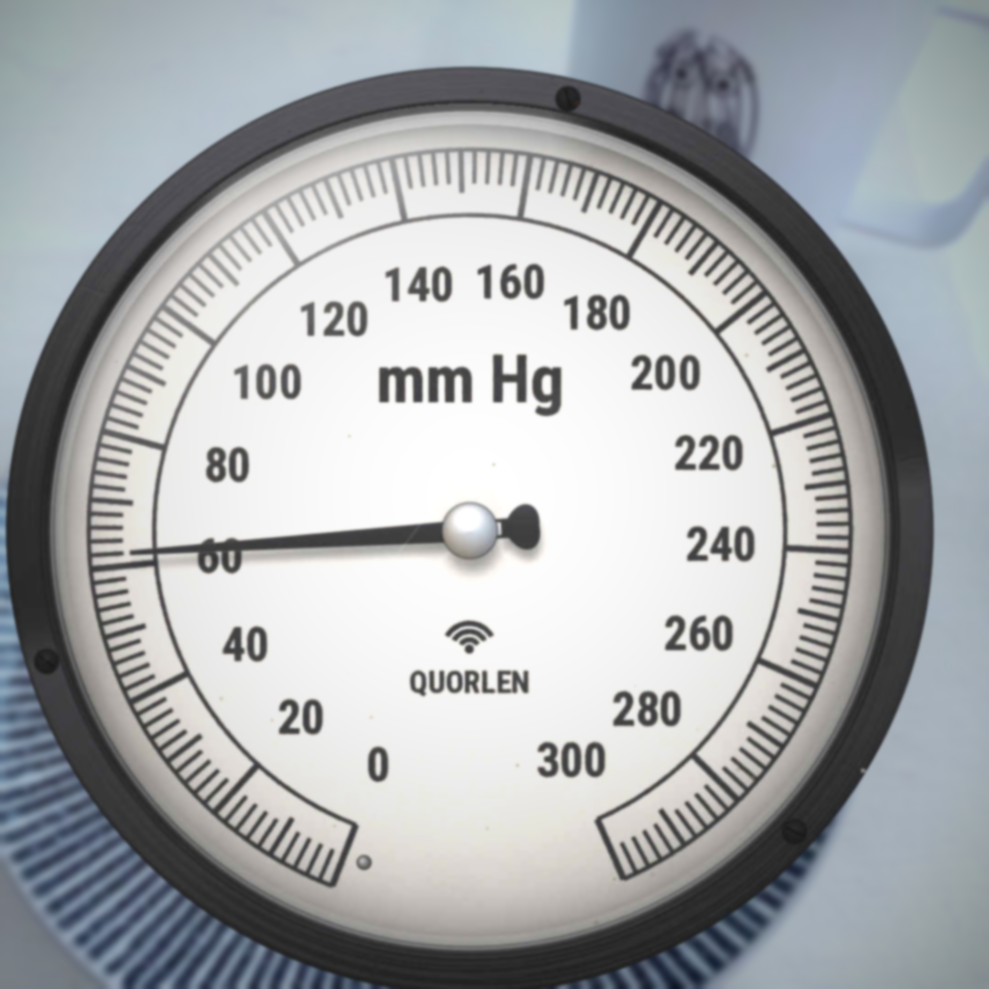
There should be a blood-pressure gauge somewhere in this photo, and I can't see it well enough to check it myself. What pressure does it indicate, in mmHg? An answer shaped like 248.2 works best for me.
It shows 62
